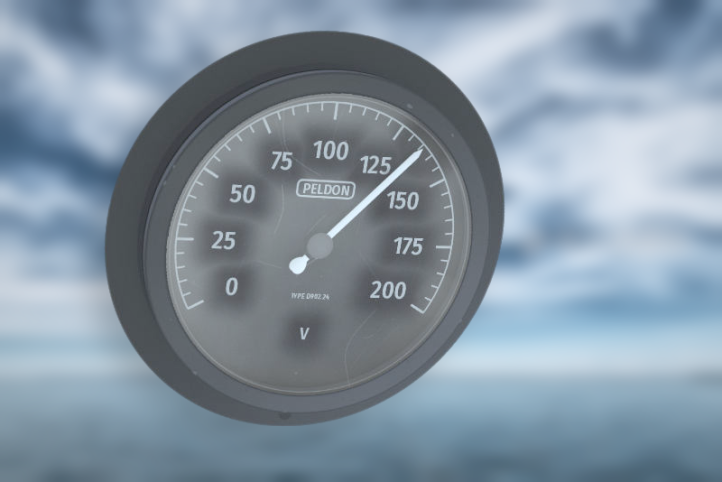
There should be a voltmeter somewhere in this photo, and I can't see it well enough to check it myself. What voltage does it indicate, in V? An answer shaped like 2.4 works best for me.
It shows 135
